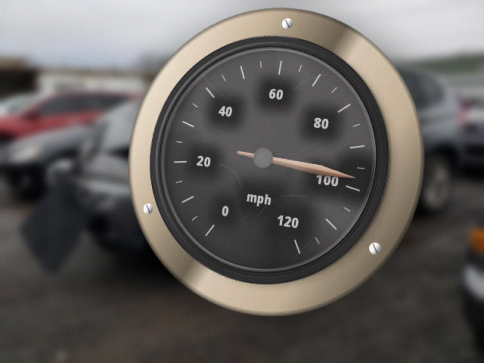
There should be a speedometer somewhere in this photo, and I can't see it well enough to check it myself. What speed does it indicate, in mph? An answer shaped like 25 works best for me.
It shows 97.5
